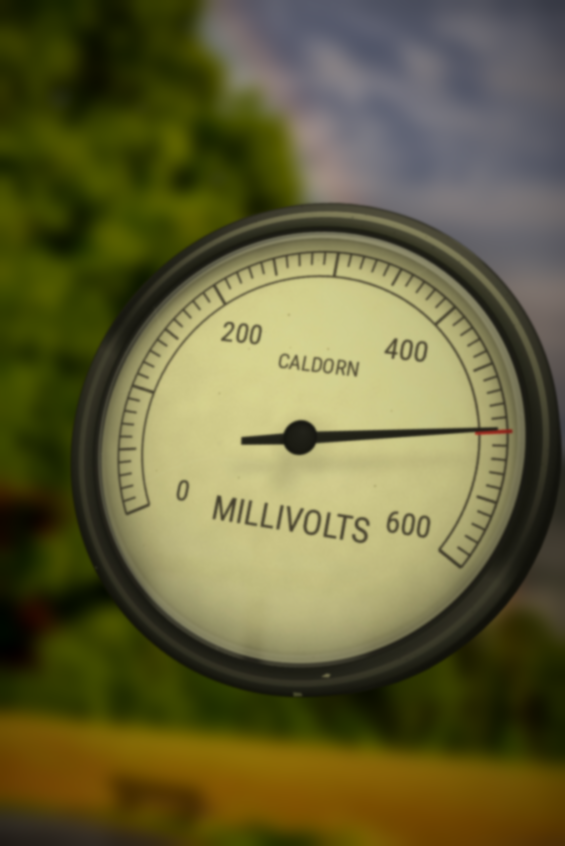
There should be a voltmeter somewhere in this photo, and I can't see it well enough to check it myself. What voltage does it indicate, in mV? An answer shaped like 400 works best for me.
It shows 500
